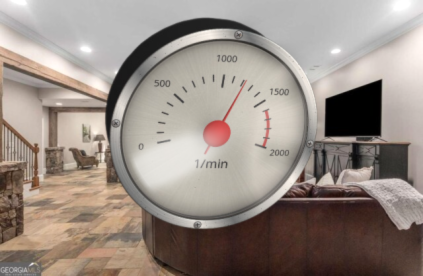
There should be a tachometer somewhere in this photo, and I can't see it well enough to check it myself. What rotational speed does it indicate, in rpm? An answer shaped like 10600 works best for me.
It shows 1200
